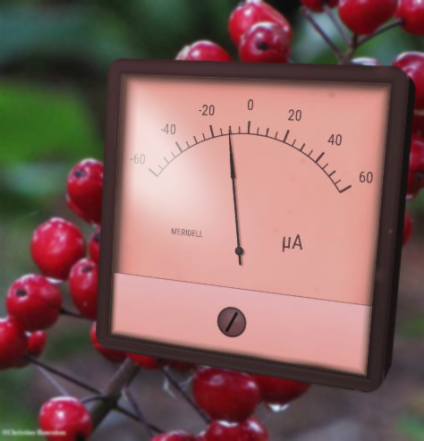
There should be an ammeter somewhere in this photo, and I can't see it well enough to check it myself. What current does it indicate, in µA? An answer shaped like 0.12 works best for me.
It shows -10
